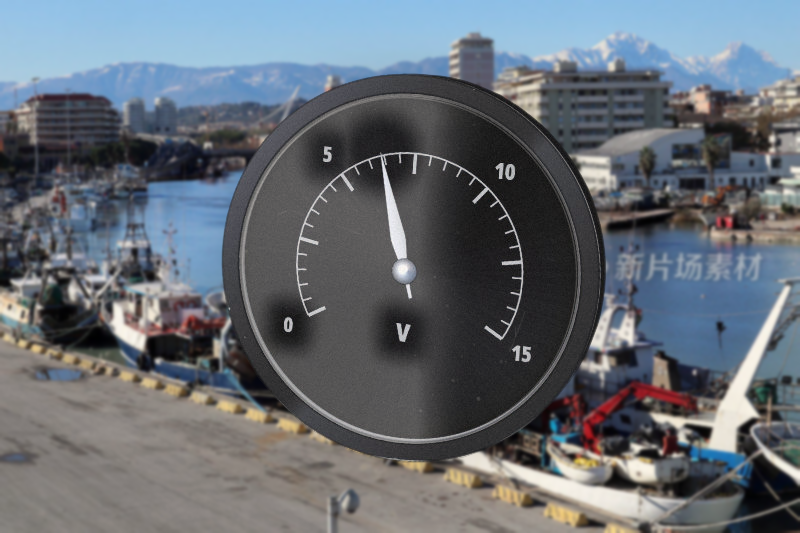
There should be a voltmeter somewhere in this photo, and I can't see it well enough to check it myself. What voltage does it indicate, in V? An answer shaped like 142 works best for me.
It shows 6.5
